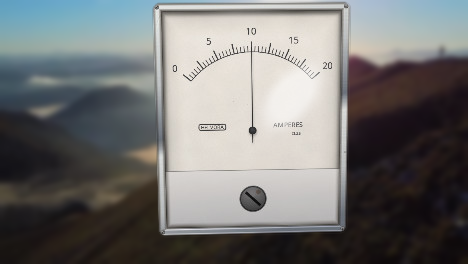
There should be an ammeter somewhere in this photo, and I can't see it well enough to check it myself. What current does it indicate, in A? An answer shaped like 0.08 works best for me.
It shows 10
